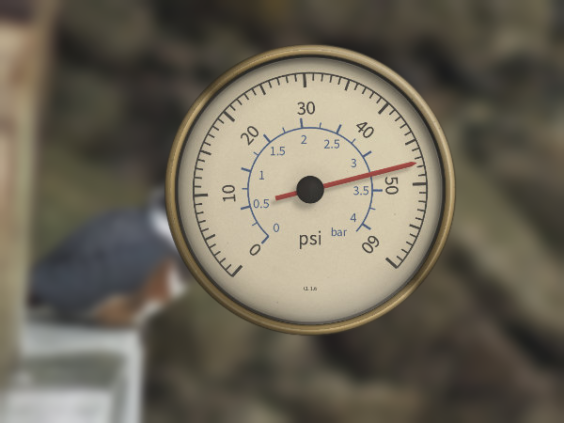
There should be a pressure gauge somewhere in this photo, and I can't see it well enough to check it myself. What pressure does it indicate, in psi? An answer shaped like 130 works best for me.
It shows 47.5
